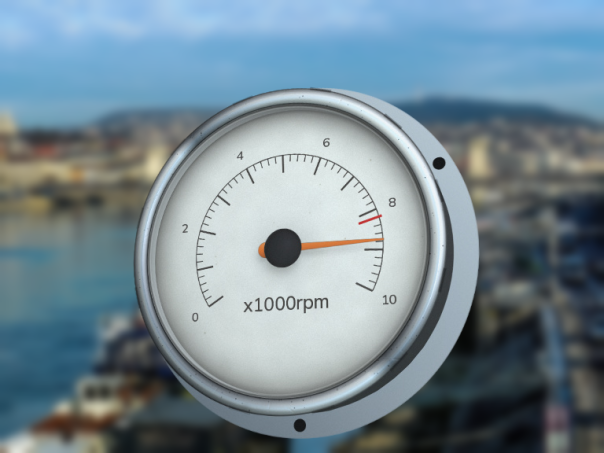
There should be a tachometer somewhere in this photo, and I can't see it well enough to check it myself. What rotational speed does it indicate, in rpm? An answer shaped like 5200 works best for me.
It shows 8800
